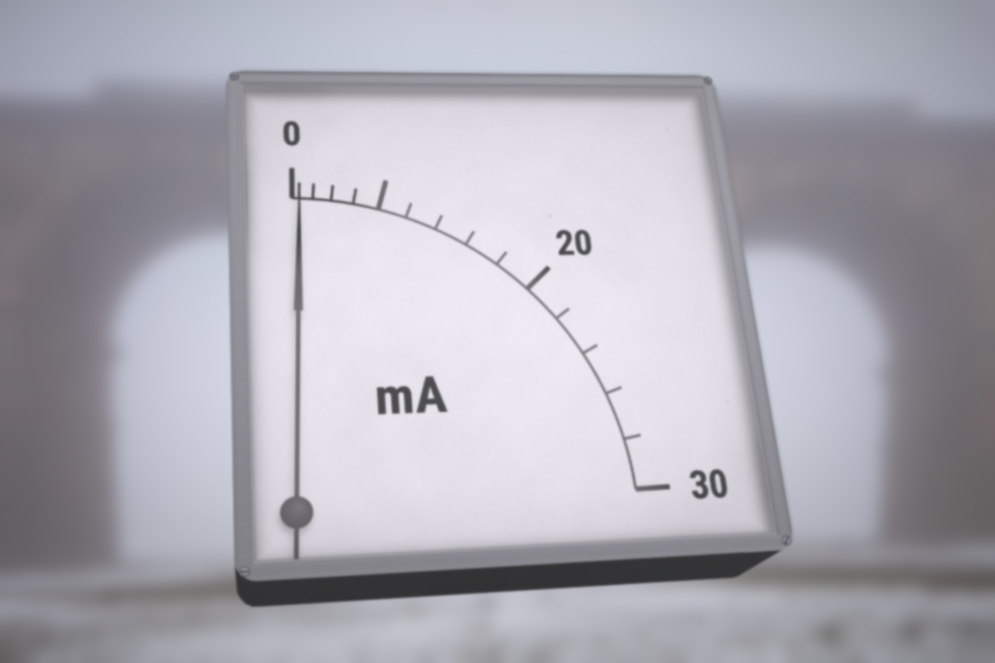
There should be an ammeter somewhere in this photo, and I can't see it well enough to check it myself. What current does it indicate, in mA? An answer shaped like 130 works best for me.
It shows 2
